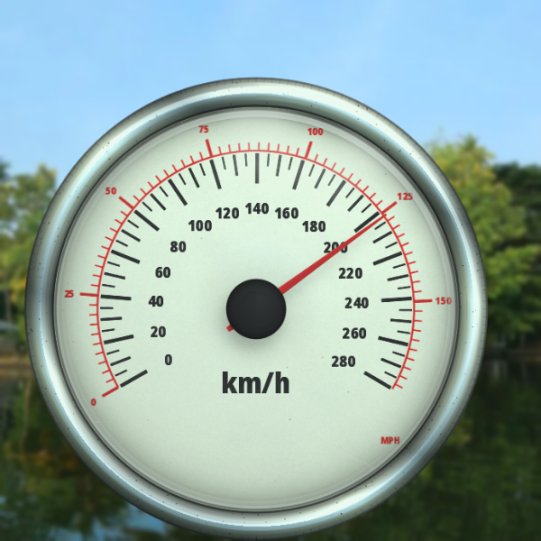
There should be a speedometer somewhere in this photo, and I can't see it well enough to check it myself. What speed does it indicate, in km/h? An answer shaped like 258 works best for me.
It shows 202.5
